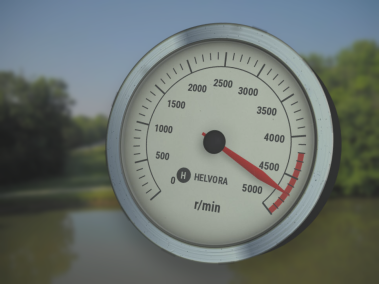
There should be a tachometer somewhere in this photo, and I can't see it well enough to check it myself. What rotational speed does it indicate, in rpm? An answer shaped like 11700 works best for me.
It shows 4700
